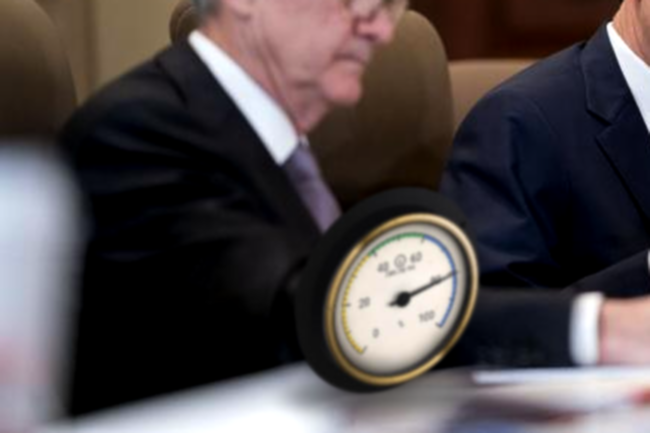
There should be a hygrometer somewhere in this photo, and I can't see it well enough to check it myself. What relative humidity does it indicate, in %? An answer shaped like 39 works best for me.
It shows 80
